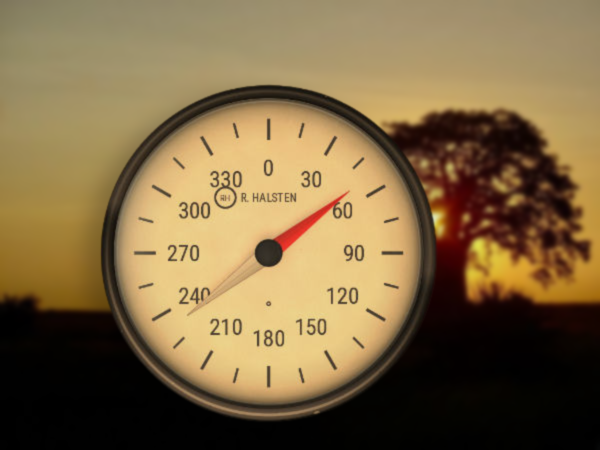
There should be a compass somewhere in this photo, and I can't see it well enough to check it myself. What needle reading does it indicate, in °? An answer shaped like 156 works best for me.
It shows 52.5
